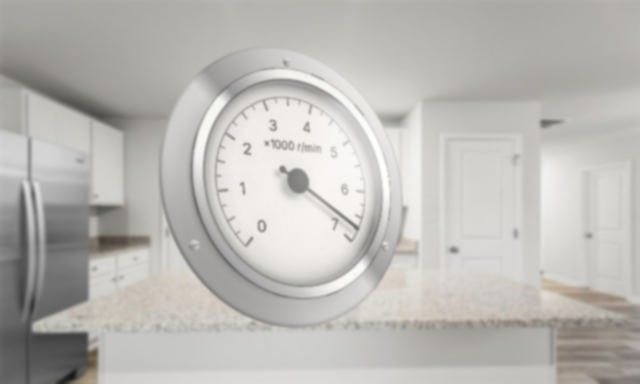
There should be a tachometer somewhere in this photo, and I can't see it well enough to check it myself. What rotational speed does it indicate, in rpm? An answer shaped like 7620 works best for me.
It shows 6750
